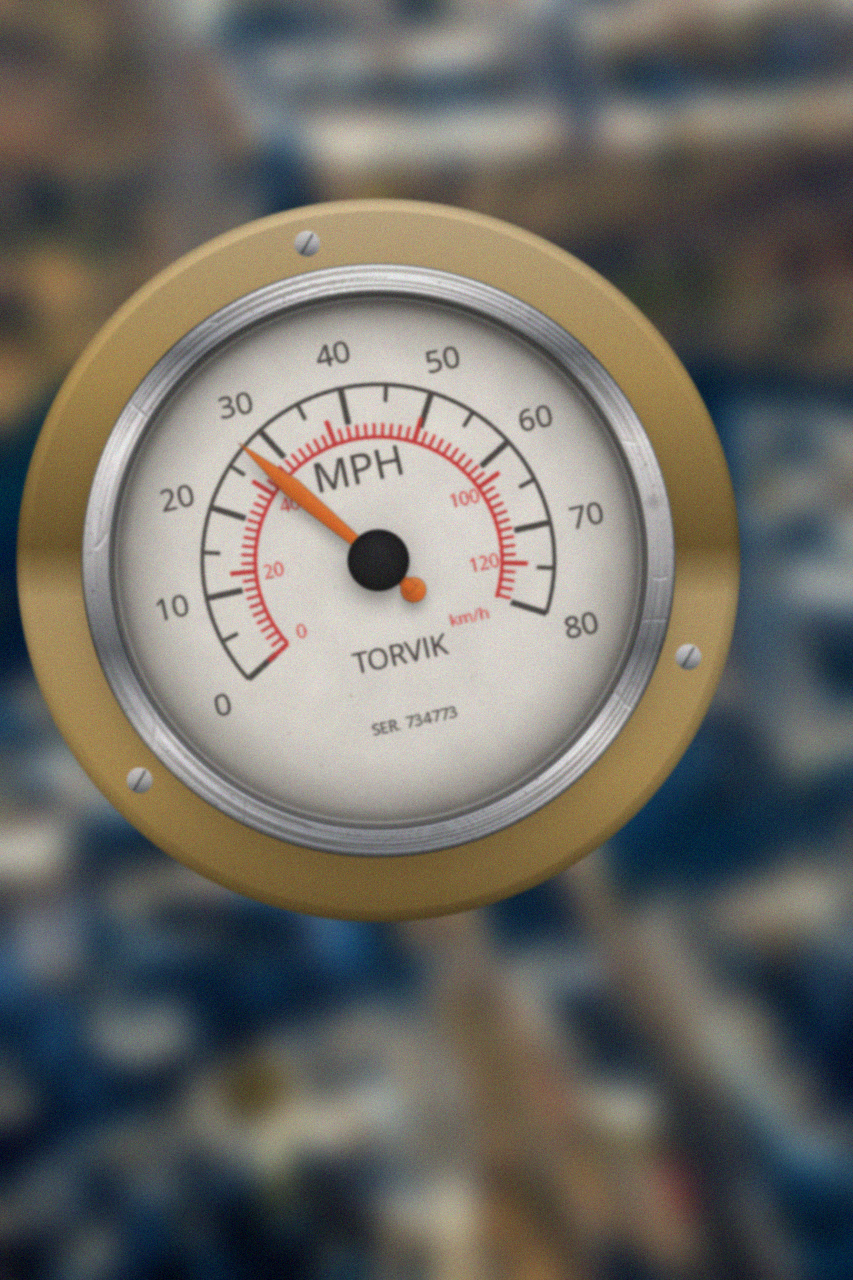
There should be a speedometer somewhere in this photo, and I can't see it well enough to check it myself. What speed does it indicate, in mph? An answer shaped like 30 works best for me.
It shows 27.5
